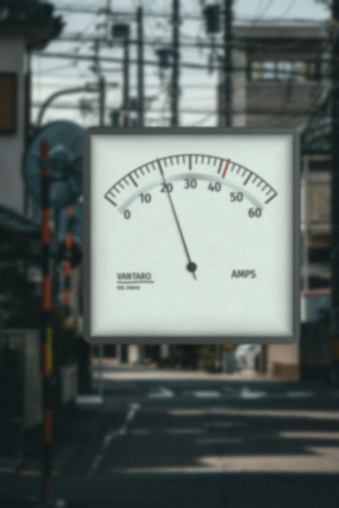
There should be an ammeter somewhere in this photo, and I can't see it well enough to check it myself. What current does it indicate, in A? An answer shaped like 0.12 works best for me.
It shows 20
